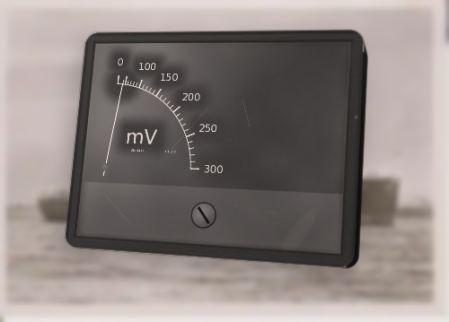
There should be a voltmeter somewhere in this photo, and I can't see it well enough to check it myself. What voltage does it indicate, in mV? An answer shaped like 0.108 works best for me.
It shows 50
